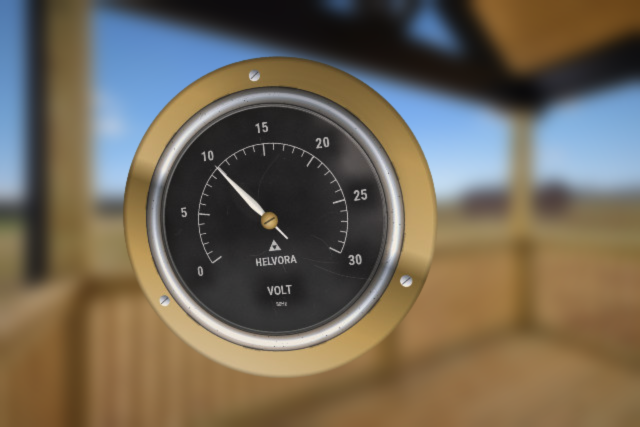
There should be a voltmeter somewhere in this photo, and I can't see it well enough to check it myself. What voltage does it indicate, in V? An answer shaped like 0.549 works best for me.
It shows 10
